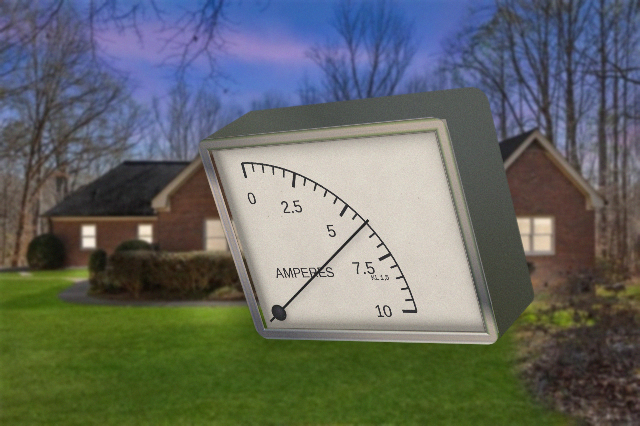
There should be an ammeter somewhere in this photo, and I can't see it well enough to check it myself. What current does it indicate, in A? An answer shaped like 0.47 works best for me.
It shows 6
